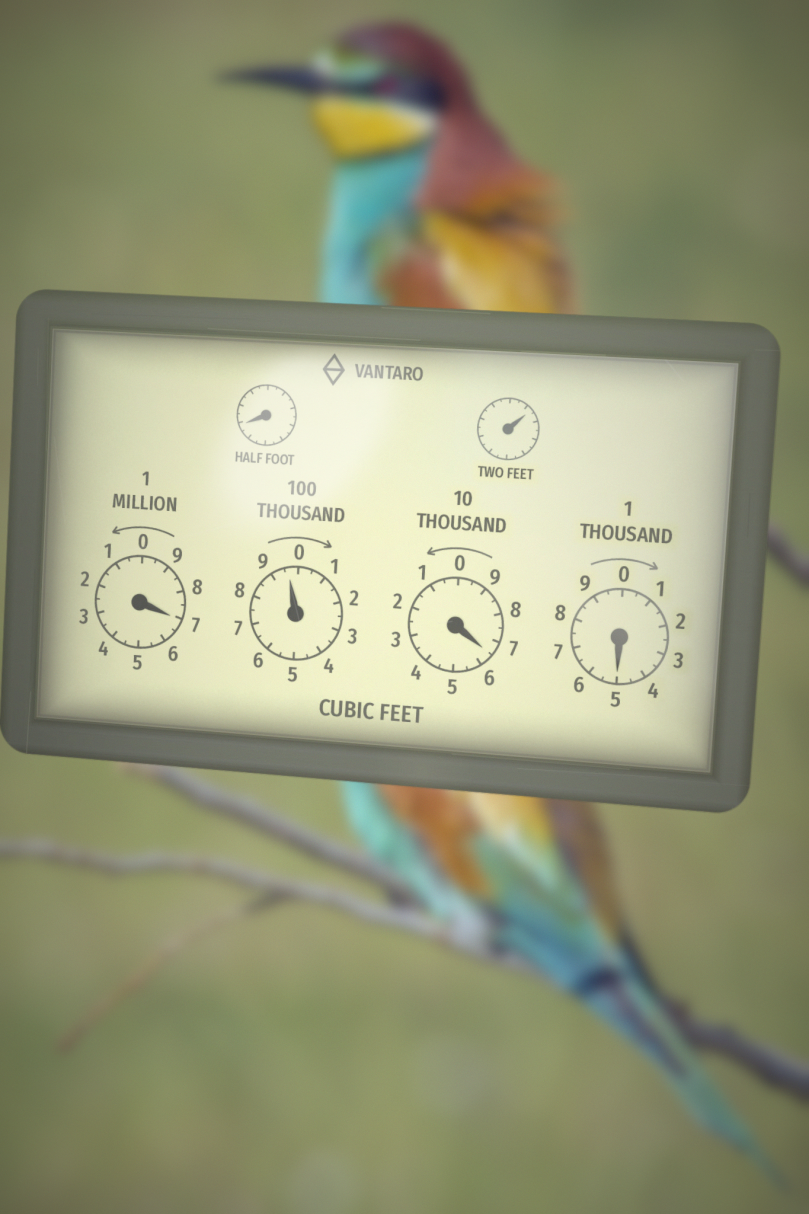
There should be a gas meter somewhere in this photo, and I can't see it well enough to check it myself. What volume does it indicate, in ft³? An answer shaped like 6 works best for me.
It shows 696500
